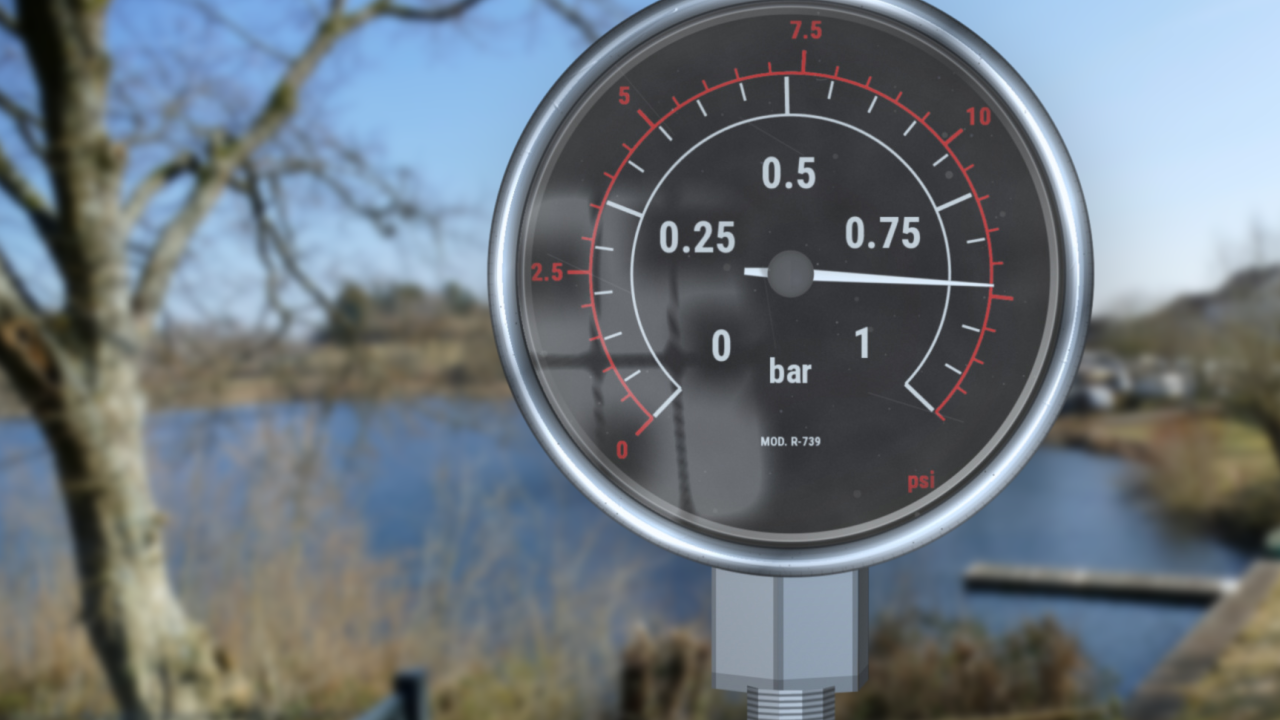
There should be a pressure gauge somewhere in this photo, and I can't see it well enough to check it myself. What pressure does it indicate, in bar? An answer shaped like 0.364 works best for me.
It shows 0.85
